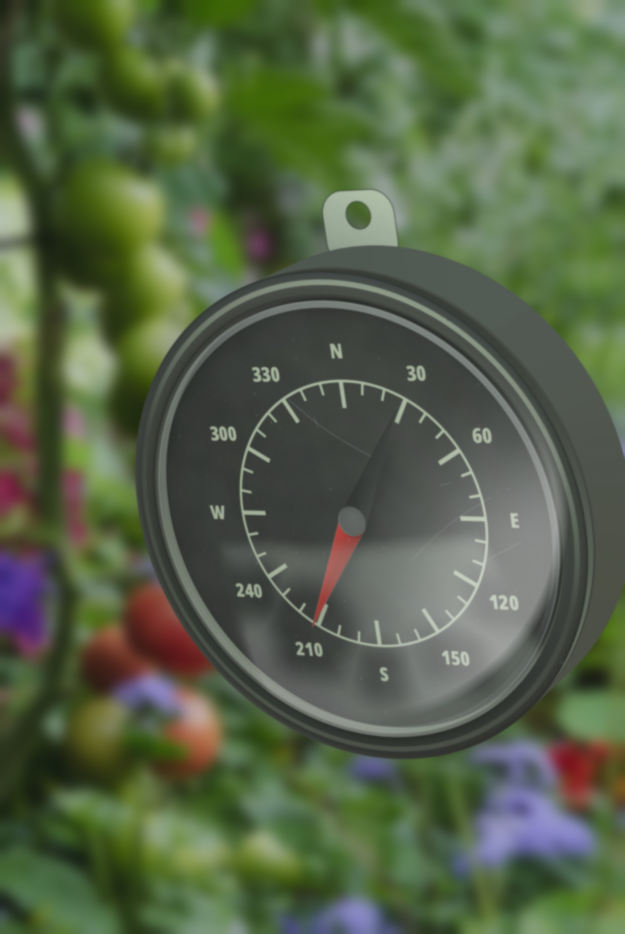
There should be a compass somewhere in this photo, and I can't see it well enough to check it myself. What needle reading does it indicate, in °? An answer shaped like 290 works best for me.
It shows 210
